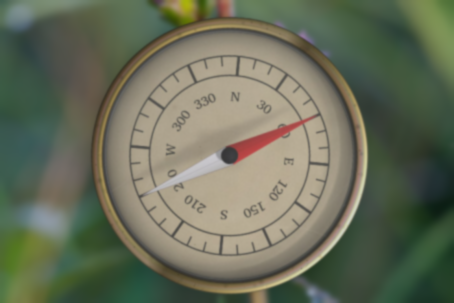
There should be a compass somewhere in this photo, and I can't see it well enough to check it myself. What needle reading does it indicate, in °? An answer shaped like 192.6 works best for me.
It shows 60
